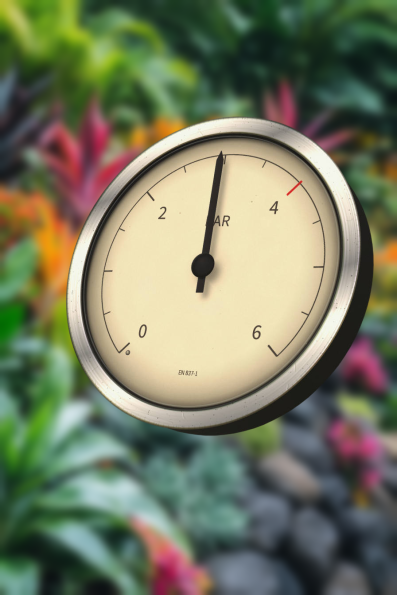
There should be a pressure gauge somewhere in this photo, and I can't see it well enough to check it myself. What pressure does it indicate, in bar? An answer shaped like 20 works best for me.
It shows 3
